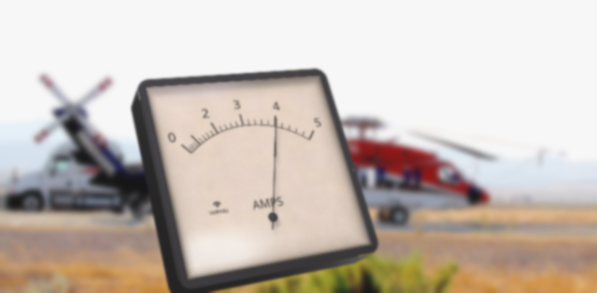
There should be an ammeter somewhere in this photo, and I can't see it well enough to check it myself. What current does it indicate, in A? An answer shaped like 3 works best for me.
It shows 4
